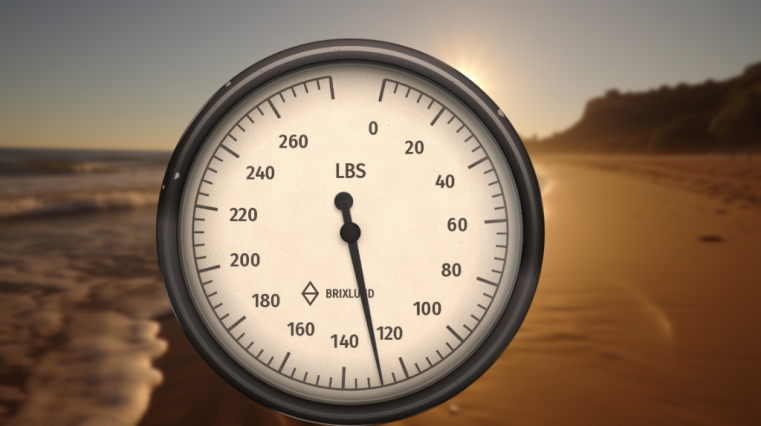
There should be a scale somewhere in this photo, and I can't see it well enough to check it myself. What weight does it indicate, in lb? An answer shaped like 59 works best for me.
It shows 128
